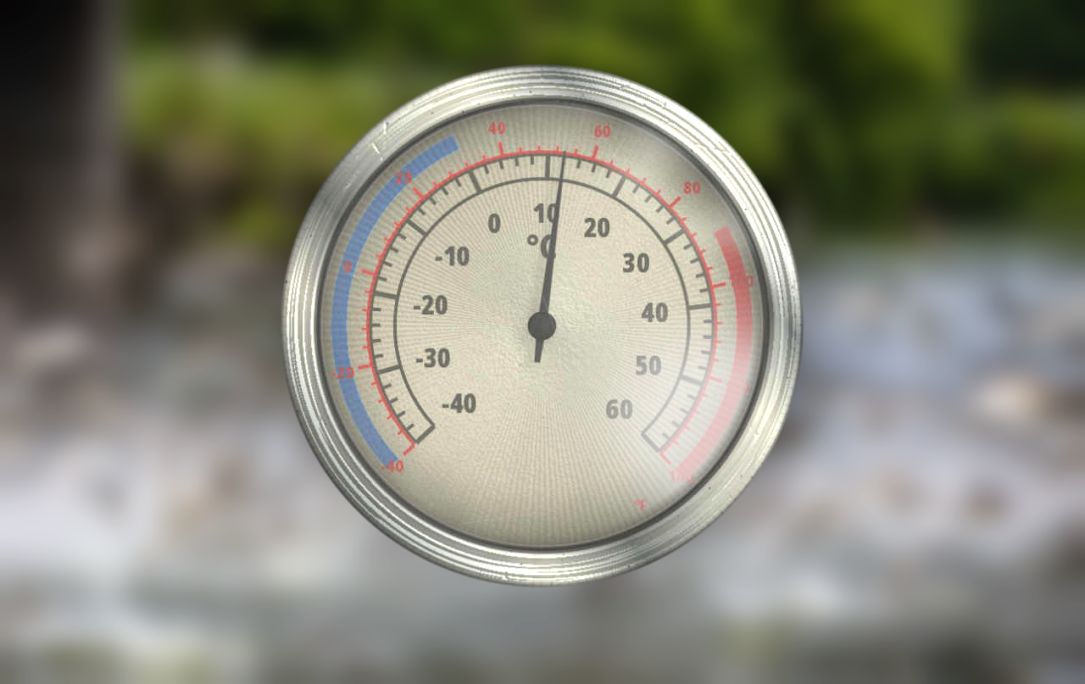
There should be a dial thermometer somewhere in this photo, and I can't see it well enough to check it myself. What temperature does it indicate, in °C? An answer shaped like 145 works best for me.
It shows 12
